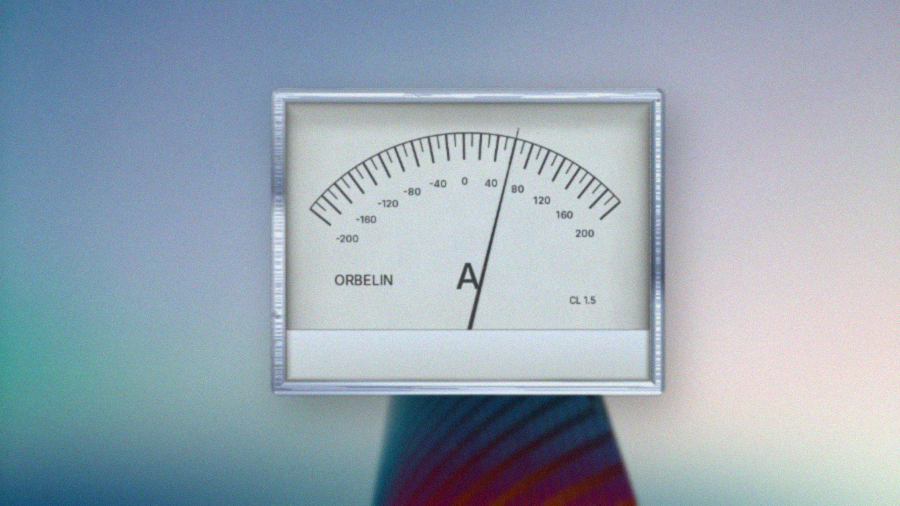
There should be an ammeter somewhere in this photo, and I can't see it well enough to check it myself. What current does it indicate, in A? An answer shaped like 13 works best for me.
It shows 60
